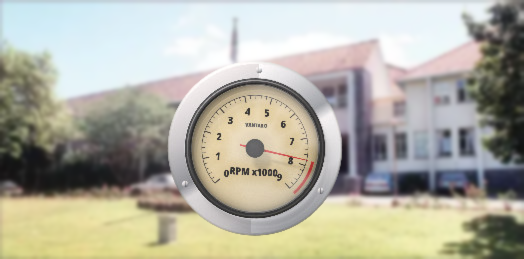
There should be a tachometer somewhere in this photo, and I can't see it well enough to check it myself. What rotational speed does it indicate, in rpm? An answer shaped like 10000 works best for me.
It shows 7800
